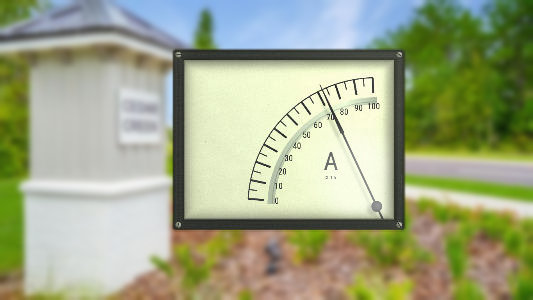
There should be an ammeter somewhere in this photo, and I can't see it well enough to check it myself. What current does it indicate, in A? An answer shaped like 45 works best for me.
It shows 72.5
